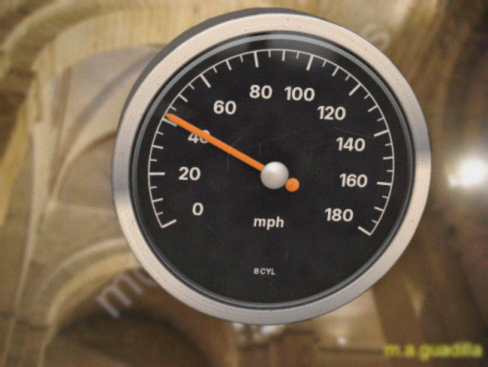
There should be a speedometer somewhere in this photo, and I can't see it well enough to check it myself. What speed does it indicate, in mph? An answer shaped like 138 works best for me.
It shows 42.5
